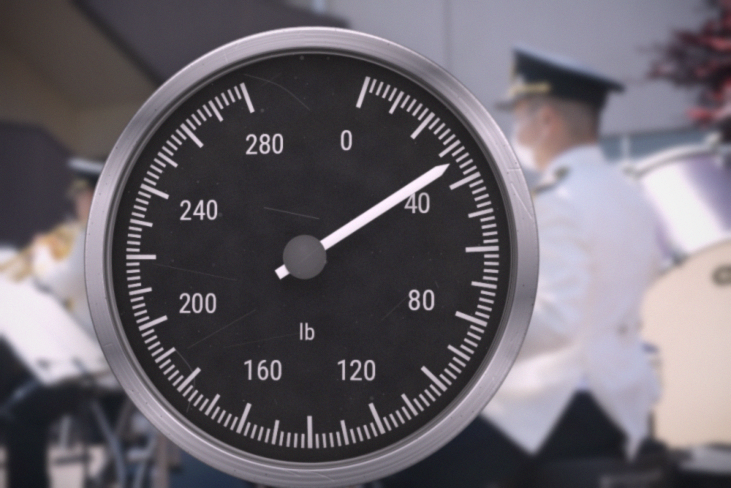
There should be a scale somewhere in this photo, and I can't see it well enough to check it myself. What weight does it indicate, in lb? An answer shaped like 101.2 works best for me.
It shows 34
